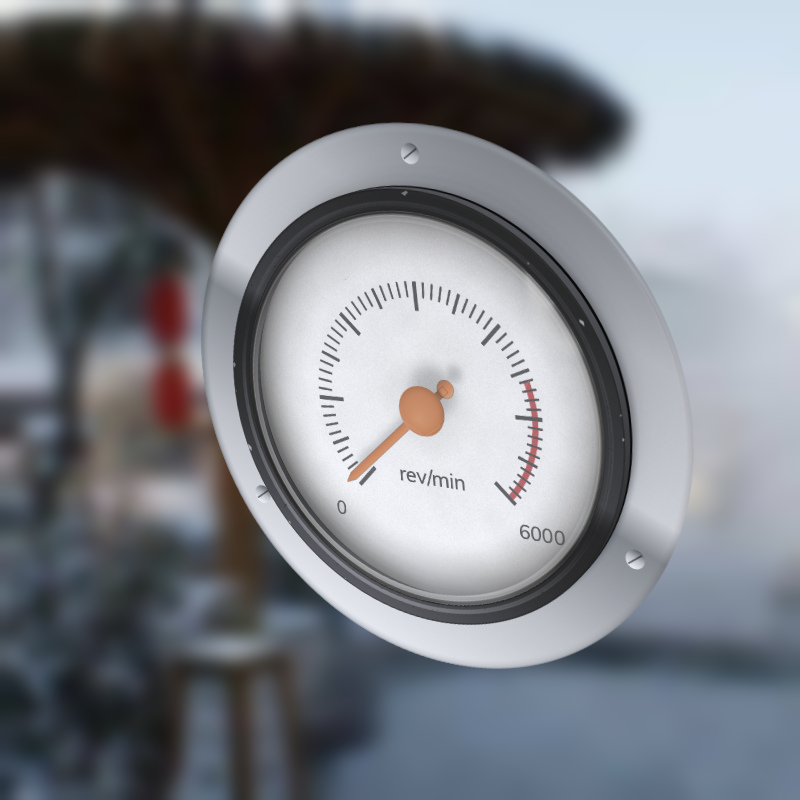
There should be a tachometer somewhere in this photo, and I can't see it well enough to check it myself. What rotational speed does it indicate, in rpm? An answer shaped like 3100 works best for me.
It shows 100
